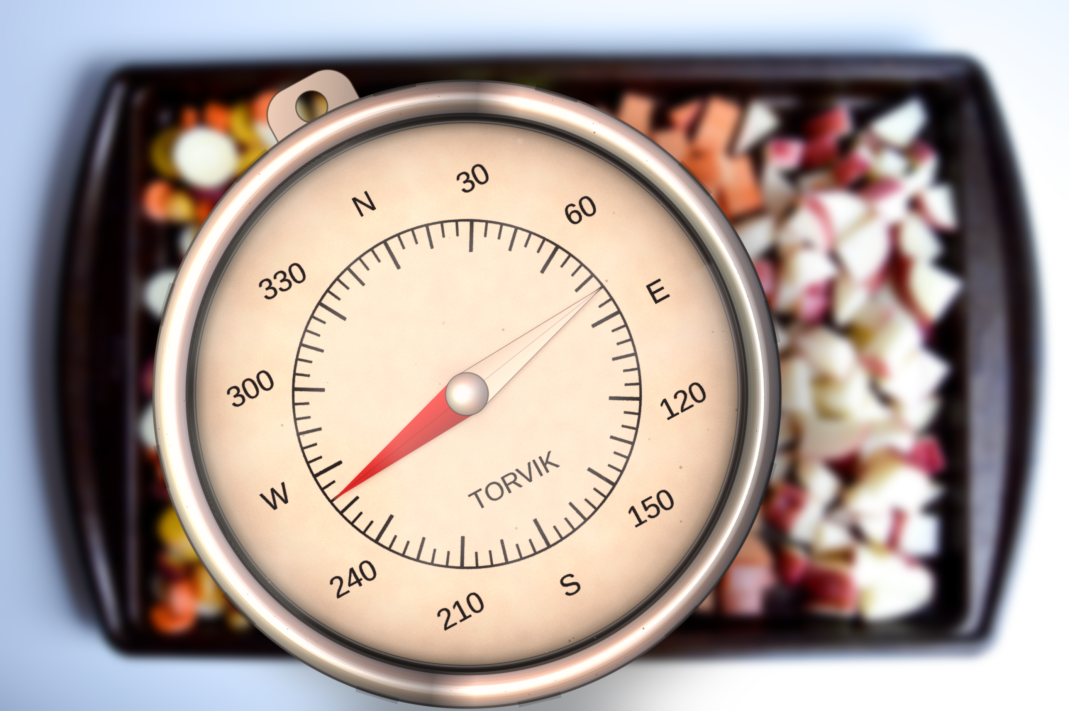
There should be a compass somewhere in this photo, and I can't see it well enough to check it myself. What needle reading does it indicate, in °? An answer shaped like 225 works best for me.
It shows 260
